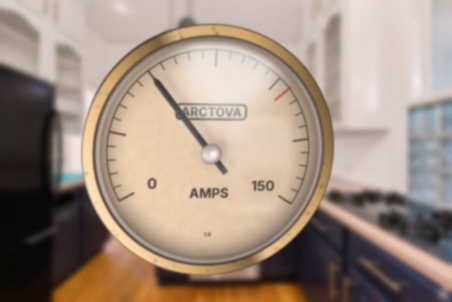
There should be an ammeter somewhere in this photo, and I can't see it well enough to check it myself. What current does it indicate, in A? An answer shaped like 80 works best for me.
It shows 50
